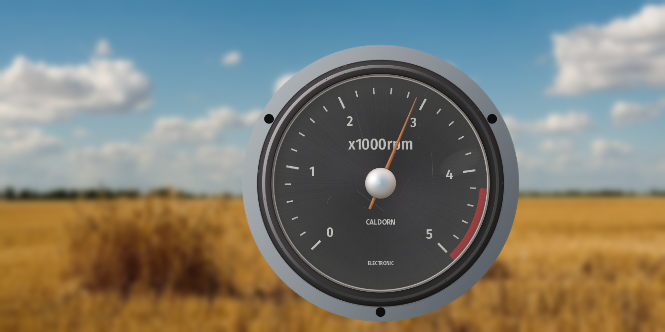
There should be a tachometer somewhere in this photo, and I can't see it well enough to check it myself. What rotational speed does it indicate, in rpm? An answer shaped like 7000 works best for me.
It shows 2900
